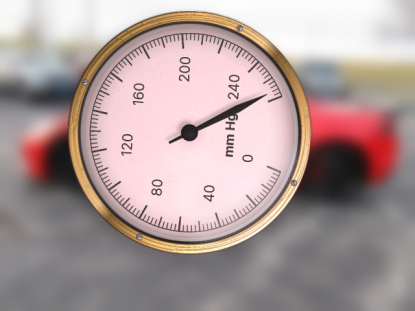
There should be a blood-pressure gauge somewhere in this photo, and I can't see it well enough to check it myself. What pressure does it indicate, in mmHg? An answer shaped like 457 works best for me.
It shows 256
